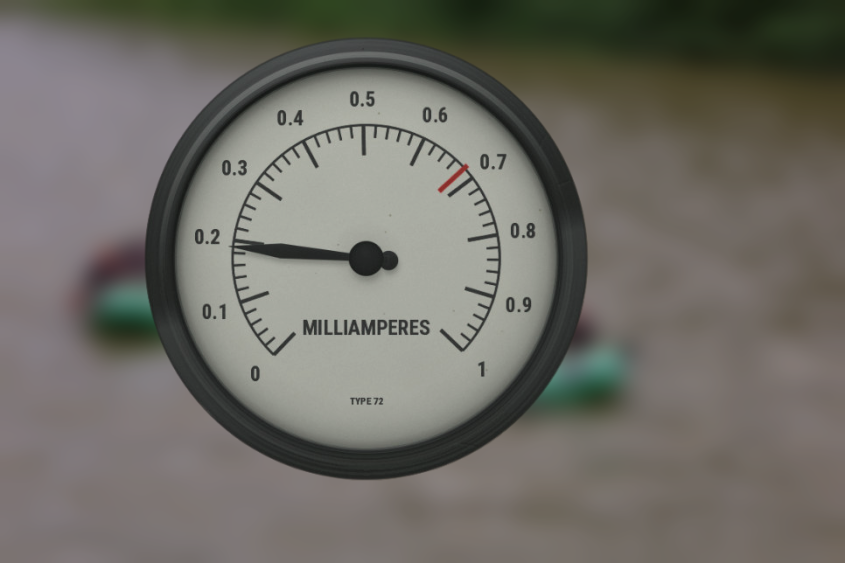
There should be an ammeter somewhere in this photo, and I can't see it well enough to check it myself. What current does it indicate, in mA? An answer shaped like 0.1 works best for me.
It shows 0.19
